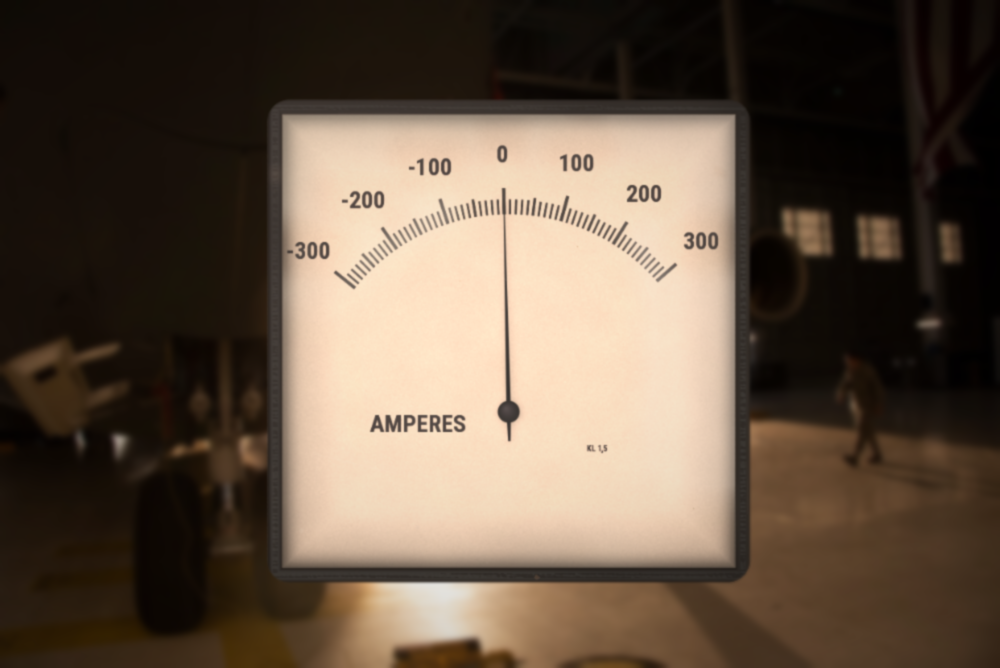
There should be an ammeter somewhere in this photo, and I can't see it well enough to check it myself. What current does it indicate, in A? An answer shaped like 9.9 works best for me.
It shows 0
